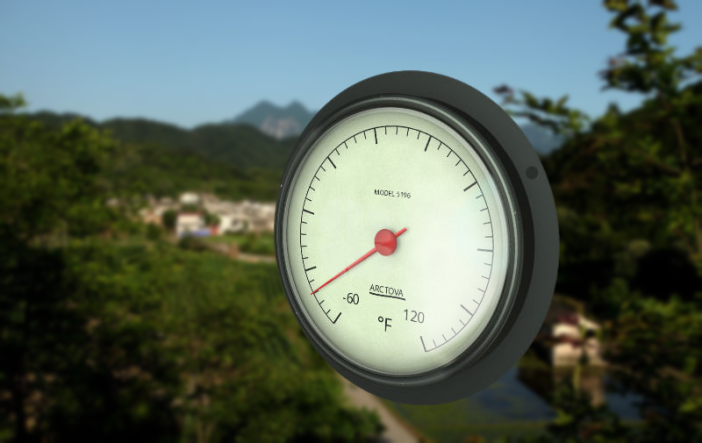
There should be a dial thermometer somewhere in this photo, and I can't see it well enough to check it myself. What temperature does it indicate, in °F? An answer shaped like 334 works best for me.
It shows -48
